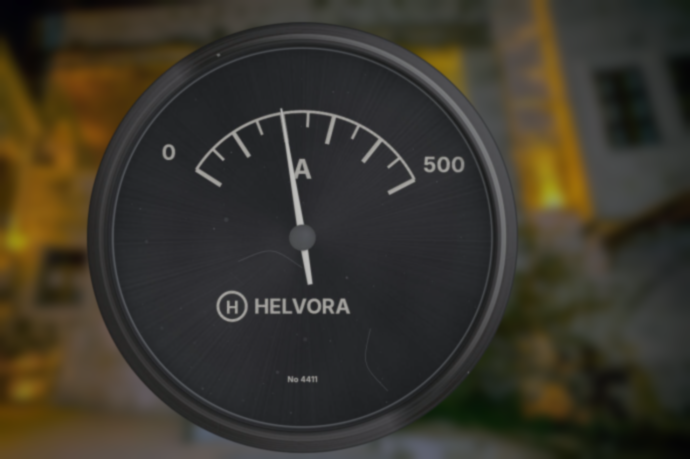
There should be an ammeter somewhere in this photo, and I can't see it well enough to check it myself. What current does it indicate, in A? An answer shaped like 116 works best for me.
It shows 200
